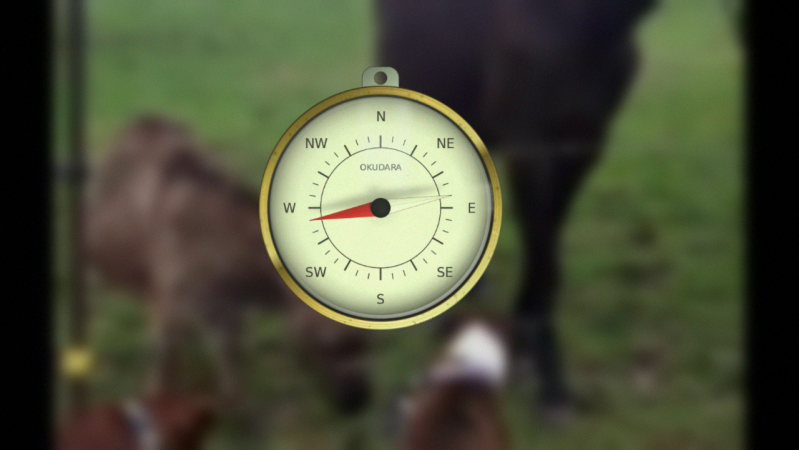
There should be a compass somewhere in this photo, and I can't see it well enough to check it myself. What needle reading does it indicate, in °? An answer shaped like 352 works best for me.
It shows 260
